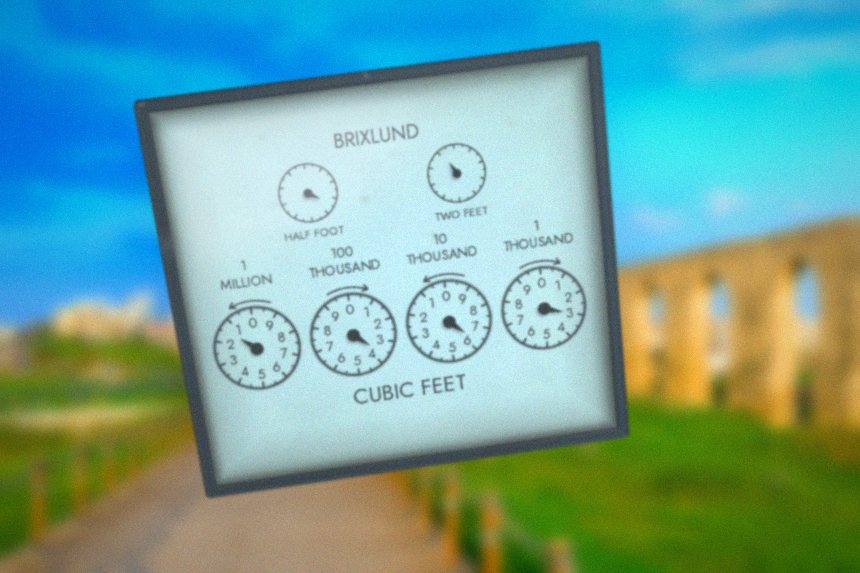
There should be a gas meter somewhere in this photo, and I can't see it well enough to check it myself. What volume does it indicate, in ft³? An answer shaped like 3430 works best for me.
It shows 136300
